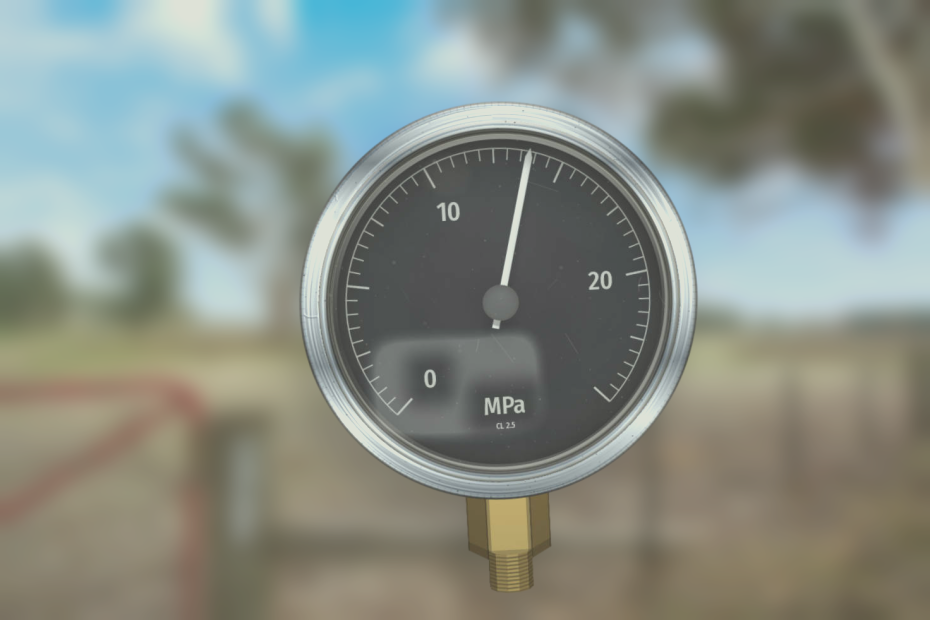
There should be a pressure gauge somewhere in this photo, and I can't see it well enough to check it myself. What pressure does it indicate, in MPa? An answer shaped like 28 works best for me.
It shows 13.75
